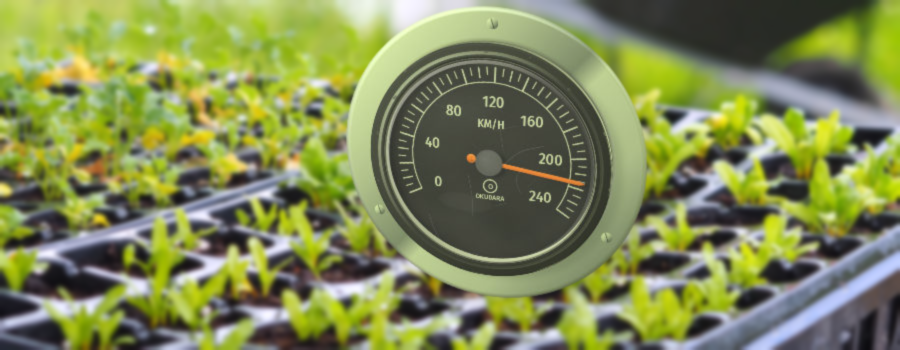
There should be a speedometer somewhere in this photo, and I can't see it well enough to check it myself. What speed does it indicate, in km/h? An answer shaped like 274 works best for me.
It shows 215
